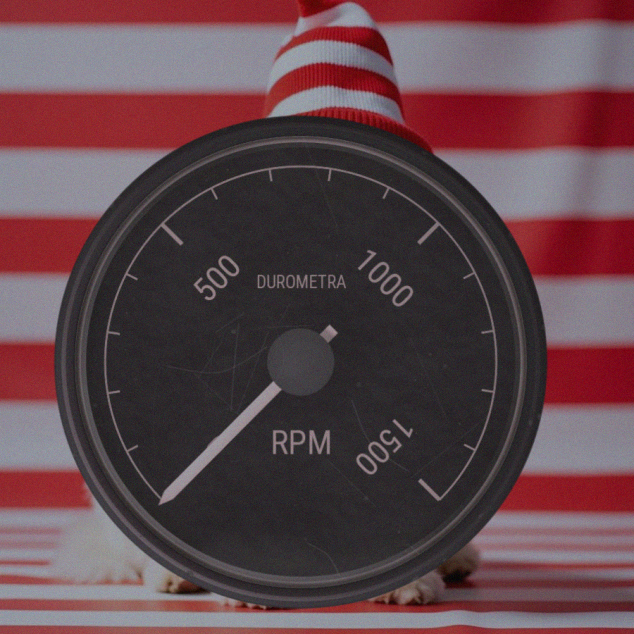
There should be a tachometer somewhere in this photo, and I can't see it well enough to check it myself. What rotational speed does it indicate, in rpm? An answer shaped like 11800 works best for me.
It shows 0
